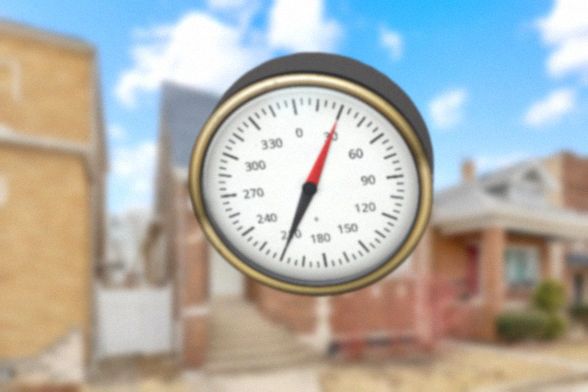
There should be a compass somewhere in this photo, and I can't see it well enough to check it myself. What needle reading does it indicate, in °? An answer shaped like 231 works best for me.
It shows 30
